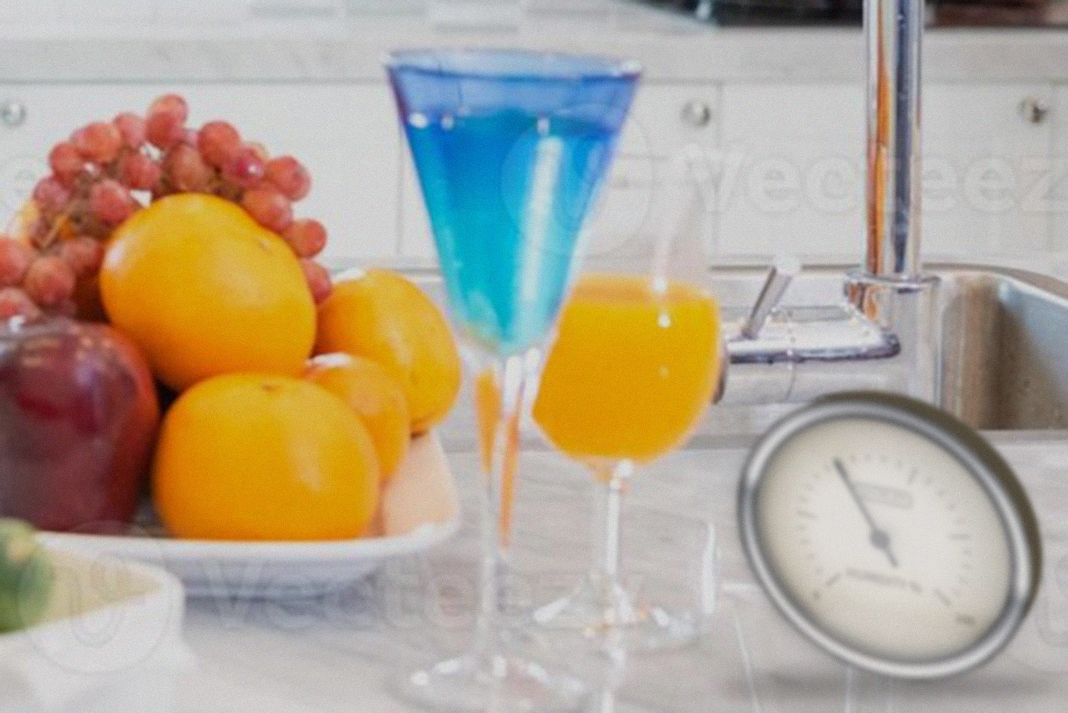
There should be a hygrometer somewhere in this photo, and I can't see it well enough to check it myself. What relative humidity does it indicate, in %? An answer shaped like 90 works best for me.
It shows 40
